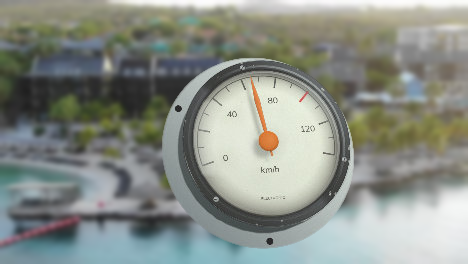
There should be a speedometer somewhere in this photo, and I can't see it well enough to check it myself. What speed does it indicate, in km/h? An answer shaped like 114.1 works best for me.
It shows 65
